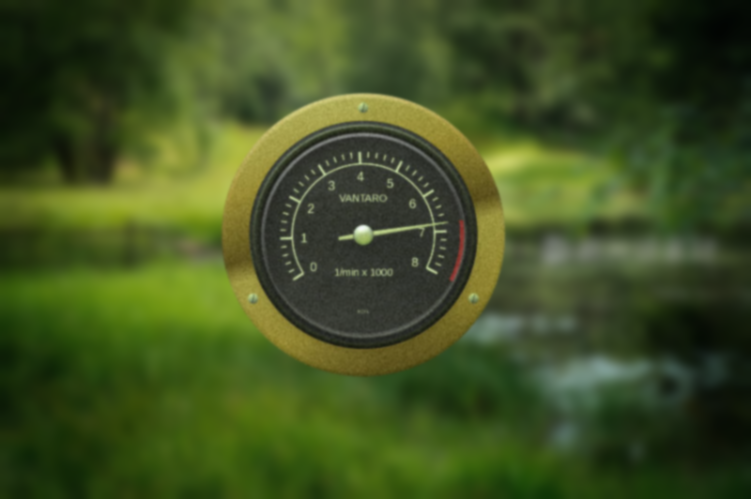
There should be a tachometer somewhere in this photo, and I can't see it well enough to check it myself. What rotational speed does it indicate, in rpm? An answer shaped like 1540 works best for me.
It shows 6800
